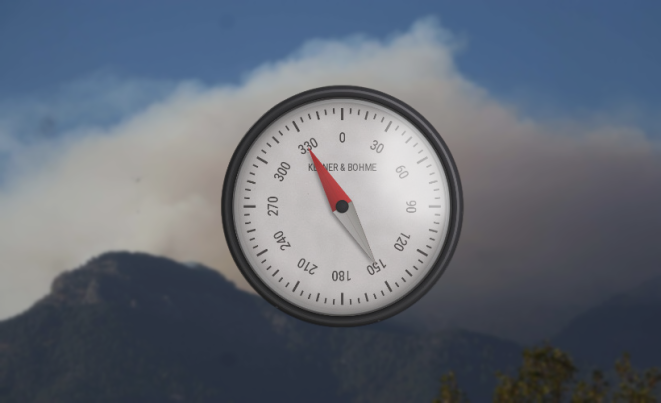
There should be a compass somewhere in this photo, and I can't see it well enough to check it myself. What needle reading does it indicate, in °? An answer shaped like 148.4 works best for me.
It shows 330
